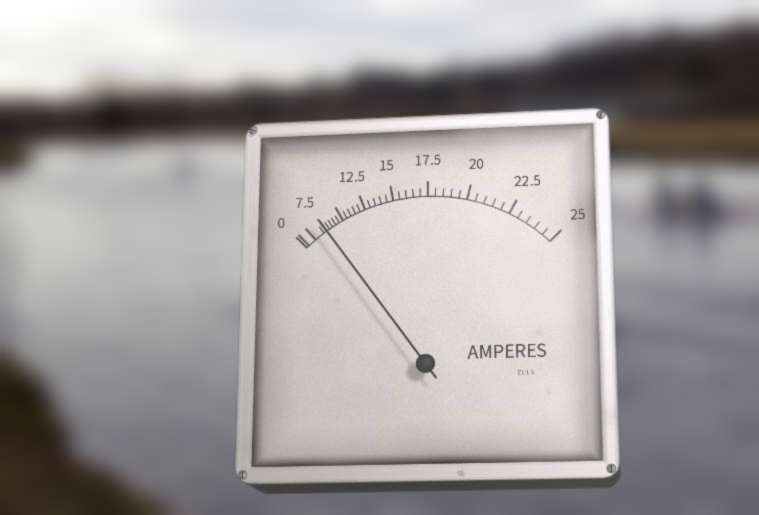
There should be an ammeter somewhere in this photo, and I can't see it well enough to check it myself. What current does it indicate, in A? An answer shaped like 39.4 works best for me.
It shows 7.5
